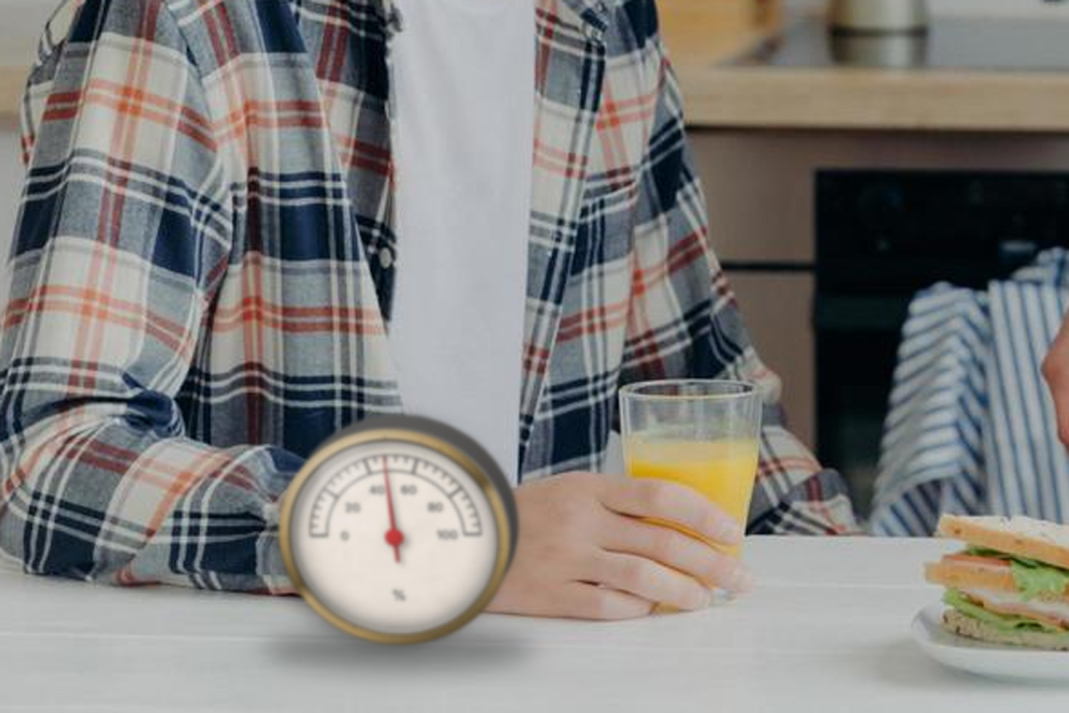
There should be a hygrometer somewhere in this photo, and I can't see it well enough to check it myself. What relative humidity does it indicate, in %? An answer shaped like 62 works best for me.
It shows 48
